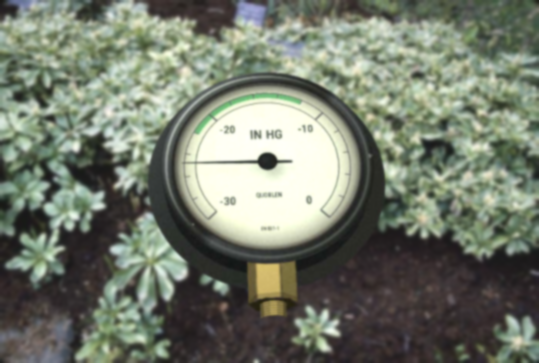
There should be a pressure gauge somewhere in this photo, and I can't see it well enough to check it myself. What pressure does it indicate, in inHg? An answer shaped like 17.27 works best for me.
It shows -25
